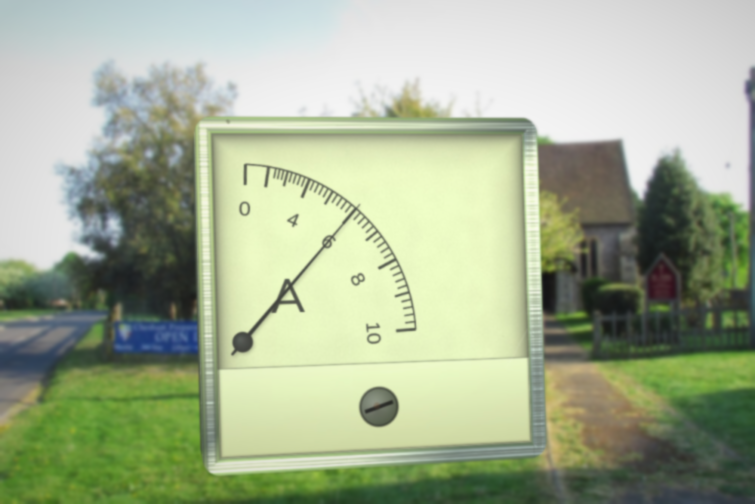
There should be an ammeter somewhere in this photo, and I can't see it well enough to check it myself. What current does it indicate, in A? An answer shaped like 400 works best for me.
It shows 6
